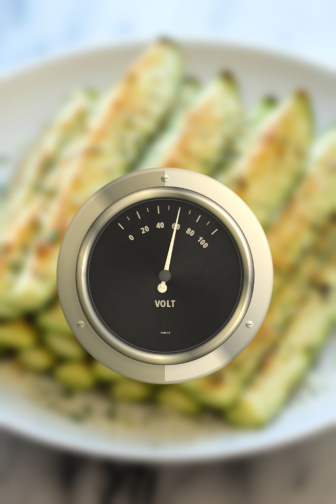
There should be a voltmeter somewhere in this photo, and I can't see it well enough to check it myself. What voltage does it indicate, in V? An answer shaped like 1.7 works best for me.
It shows 60
